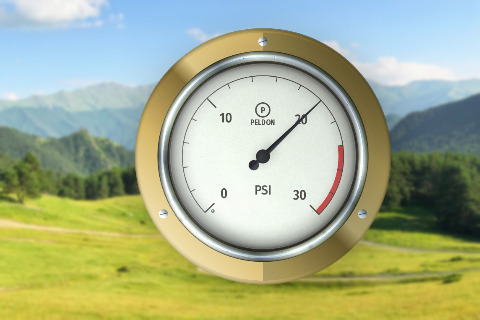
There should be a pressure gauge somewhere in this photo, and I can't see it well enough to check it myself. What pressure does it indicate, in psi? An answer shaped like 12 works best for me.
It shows 20
